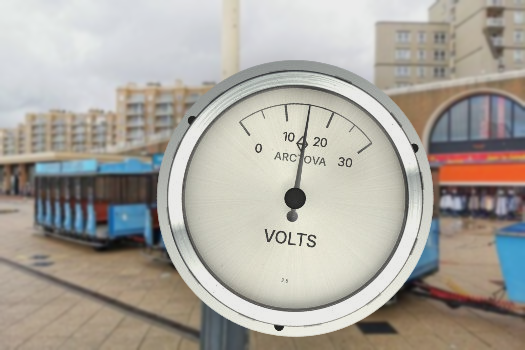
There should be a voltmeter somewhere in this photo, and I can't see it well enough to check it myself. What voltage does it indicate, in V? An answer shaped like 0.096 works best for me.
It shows 15
